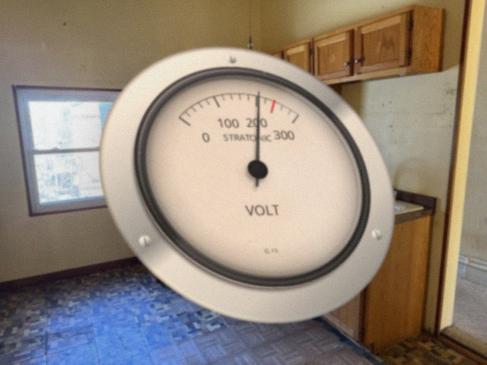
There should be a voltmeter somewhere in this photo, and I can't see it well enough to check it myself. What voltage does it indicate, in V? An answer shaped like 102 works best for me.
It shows 200
